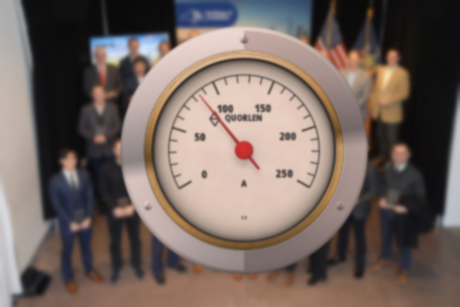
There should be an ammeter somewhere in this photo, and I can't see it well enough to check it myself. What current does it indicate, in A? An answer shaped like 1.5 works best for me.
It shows 85
